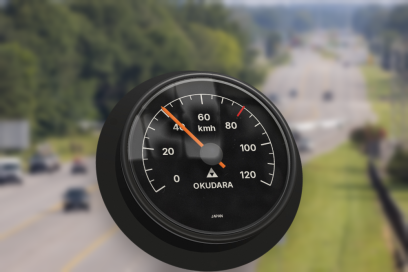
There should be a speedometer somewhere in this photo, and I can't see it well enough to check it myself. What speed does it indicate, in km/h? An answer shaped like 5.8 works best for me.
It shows 40
